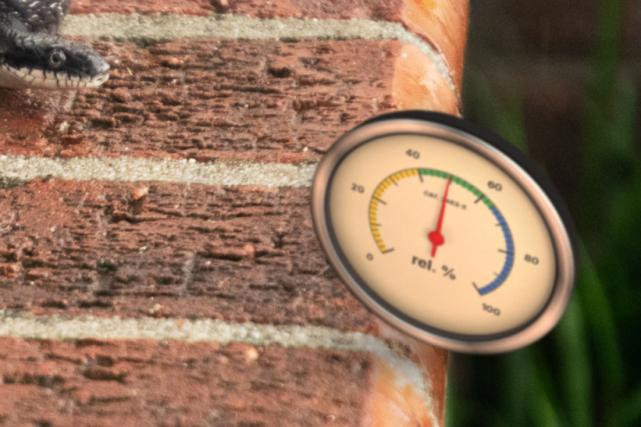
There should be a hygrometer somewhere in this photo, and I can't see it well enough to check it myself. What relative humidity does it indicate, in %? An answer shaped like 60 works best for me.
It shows 50
